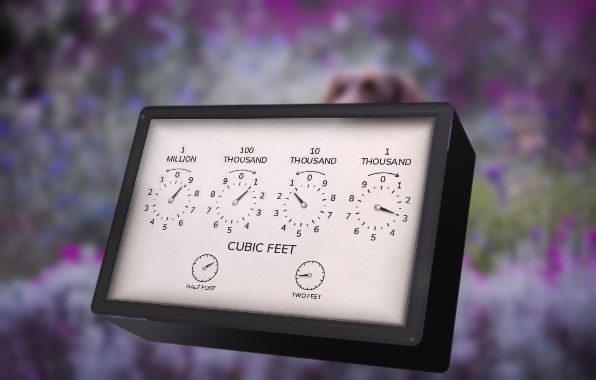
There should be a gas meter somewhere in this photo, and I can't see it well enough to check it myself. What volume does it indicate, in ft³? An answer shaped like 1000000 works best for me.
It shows 911300
